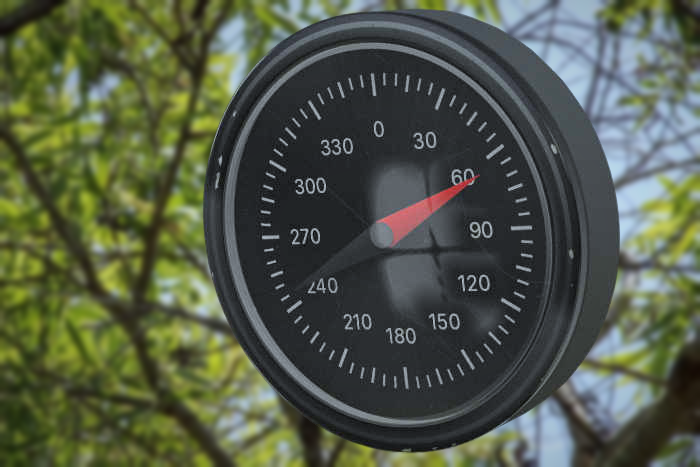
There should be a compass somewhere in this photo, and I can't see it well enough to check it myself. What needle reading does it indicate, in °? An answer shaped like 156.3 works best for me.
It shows 65
